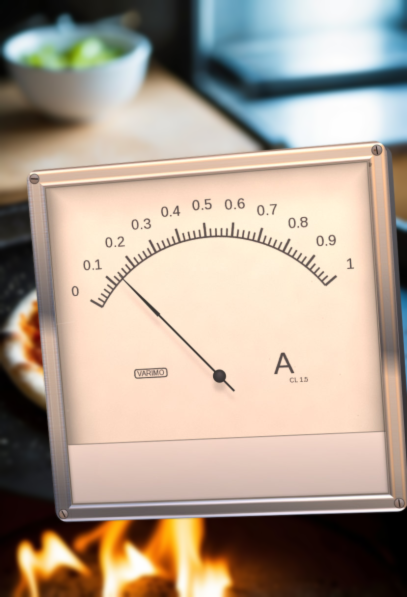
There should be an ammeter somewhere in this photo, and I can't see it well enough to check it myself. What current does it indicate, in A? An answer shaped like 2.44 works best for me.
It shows 0.14
